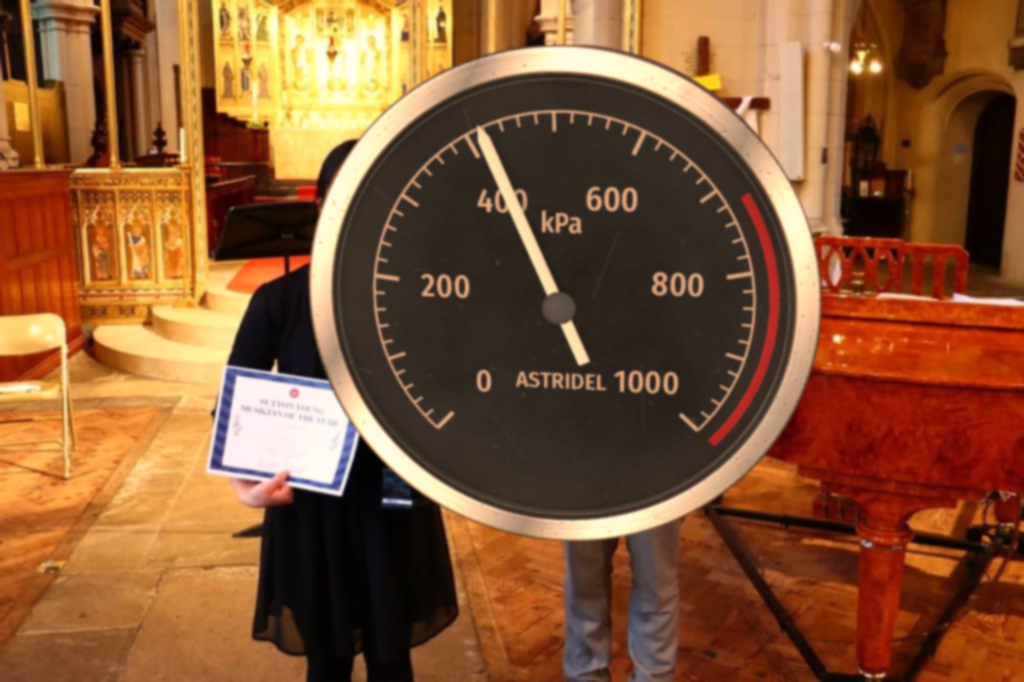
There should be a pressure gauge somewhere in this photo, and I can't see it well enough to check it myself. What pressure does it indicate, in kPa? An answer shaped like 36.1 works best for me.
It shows 420
